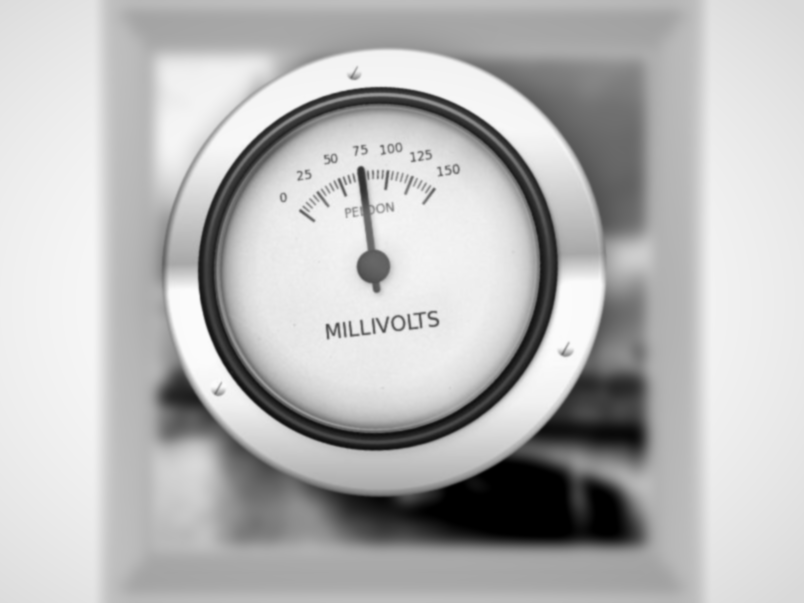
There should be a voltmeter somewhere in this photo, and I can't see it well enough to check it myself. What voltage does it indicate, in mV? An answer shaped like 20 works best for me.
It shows 75
